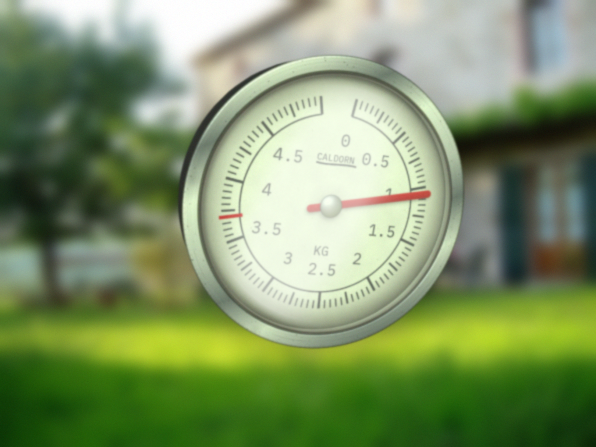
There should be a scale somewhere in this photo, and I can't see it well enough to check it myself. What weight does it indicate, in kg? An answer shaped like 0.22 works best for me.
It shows 1.05
